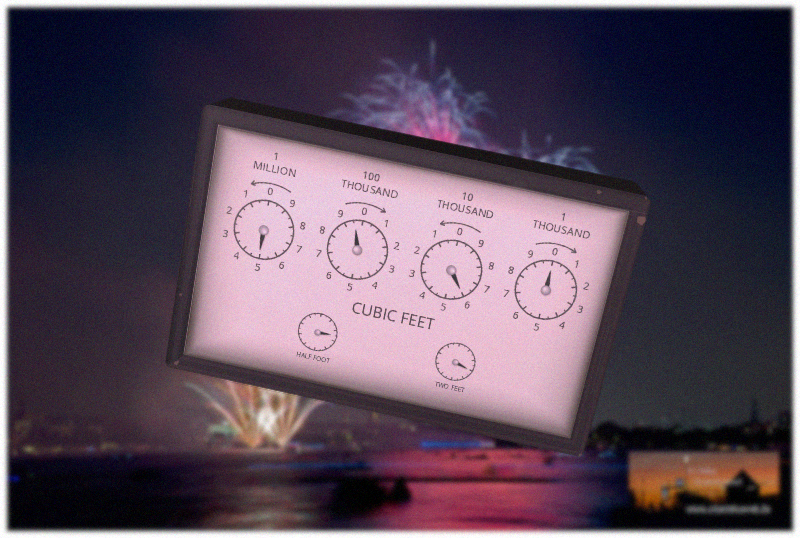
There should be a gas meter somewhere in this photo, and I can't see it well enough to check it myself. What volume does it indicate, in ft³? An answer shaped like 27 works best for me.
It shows 496000
